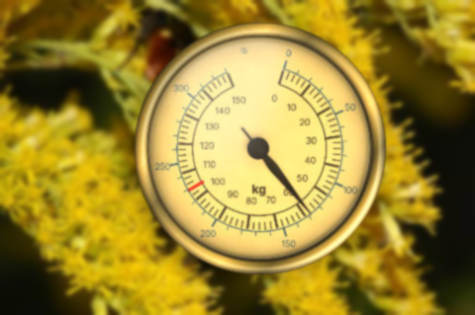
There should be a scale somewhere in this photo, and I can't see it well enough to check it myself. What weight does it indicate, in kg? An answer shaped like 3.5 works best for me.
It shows 58
